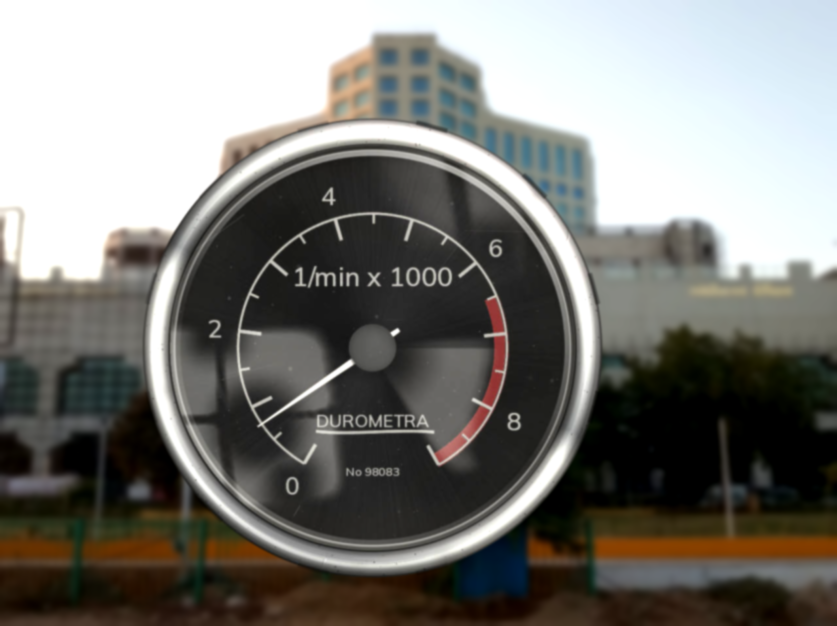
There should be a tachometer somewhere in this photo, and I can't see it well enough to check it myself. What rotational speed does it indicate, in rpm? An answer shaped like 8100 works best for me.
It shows 750
